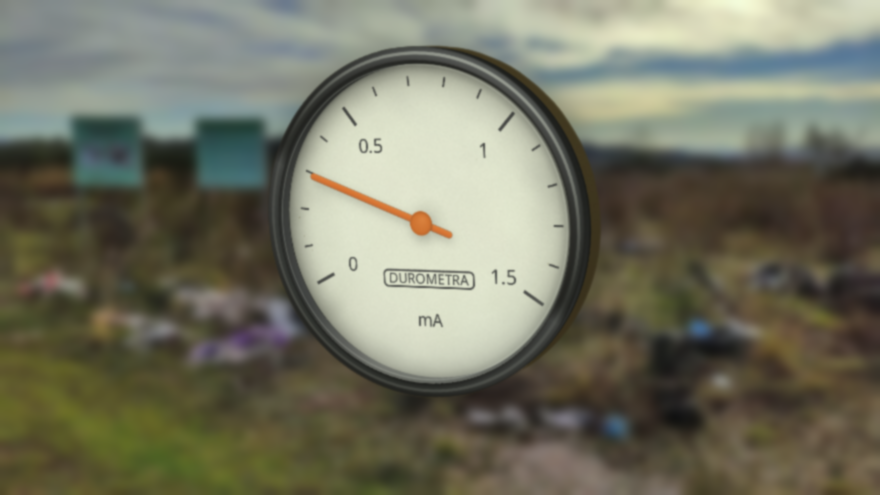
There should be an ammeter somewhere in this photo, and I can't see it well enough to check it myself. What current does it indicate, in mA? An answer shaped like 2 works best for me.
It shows 0.3
